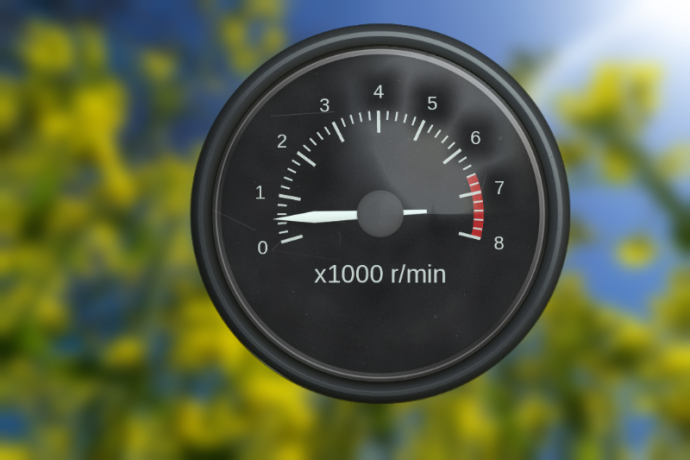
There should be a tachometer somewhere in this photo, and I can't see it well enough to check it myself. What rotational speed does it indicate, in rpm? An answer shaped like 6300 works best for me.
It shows 500
